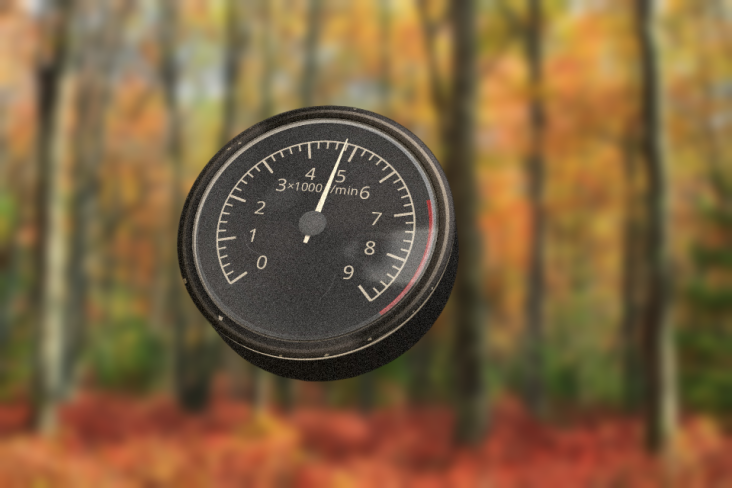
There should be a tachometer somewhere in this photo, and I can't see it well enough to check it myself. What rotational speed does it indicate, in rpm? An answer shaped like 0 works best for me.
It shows 4800
